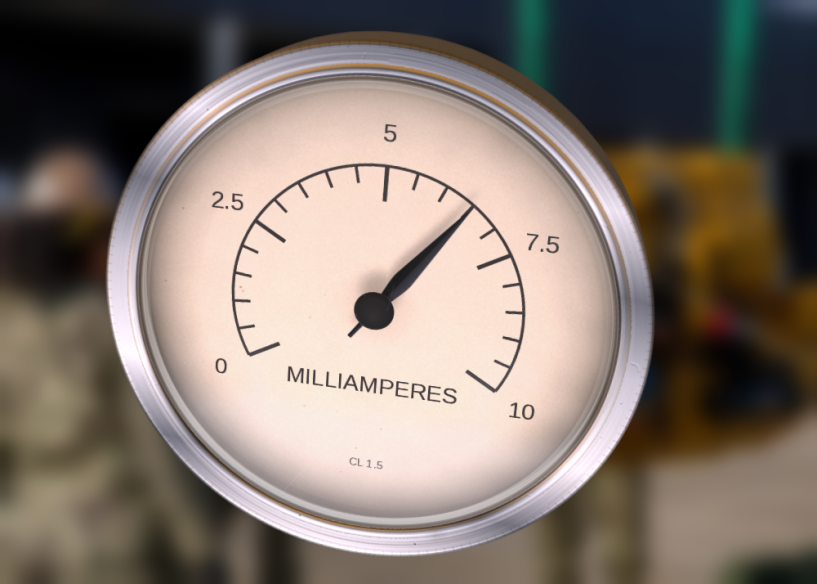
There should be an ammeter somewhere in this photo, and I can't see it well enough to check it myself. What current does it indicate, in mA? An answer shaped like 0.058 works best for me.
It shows 6.5
